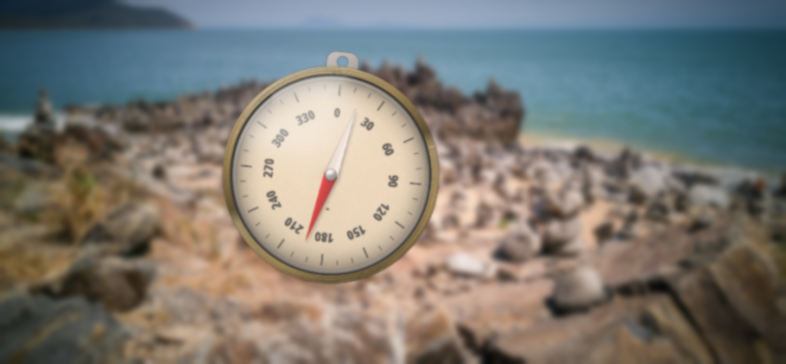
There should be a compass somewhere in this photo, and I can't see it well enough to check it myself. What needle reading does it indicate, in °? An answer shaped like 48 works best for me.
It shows 195
